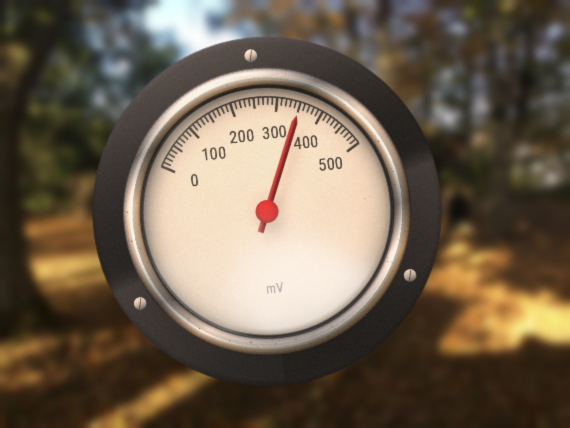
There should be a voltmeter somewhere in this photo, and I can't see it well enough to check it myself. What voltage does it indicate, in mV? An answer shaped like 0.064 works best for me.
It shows 350
